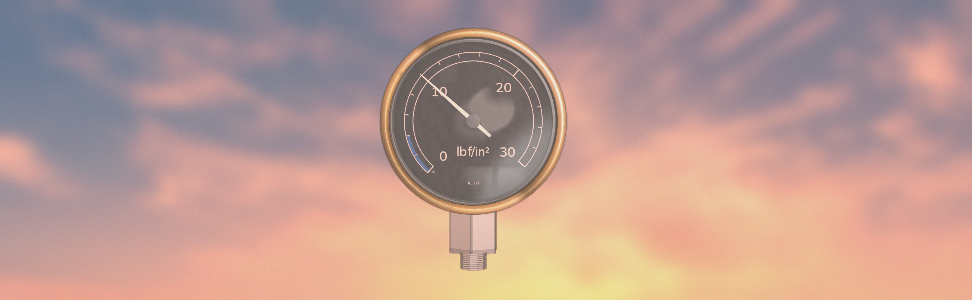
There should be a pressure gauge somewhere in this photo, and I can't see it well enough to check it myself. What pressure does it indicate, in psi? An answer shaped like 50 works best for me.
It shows 10
